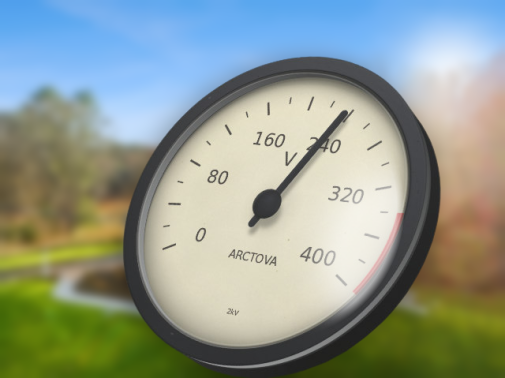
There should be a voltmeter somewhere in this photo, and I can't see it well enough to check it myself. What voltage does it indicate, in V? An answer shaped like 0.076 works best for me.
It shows 240
